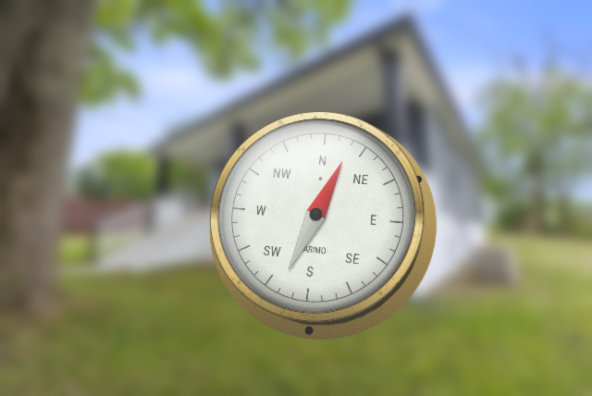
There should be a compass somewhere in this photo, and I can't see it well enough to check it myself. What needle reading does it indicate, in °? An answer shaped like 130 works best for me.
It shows 20
